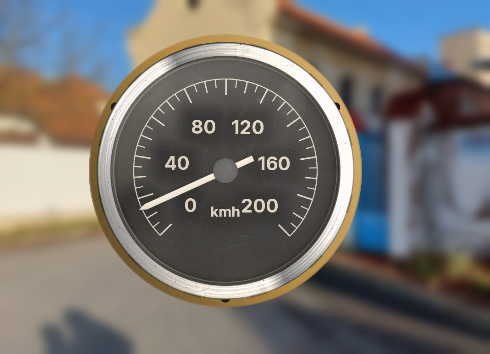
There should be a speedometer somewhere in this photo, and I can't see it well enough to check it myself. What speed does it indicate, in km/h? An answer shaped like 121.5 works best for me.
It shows 15
